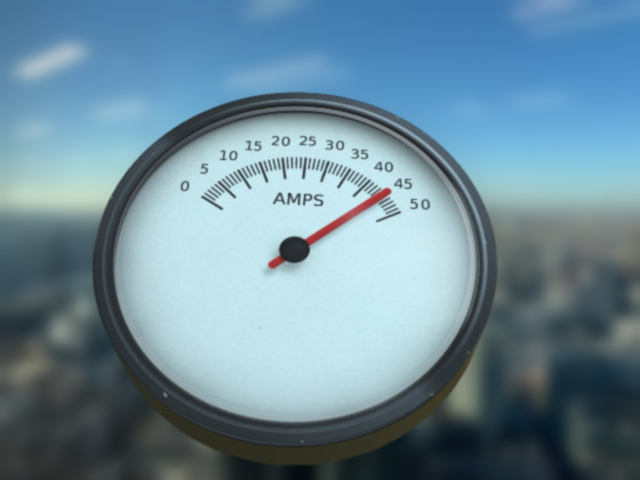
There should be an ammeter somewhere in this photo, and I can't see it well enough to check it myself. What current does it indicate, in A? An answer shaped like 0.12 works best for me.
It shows 45
